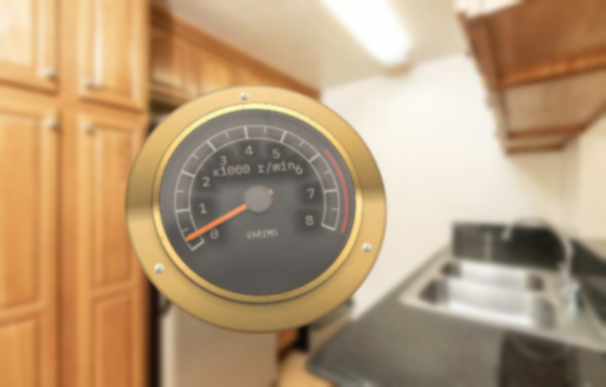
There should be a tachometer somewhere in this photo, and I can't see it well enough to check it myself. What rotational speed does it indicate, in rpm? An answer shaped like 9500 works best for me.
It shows 250
